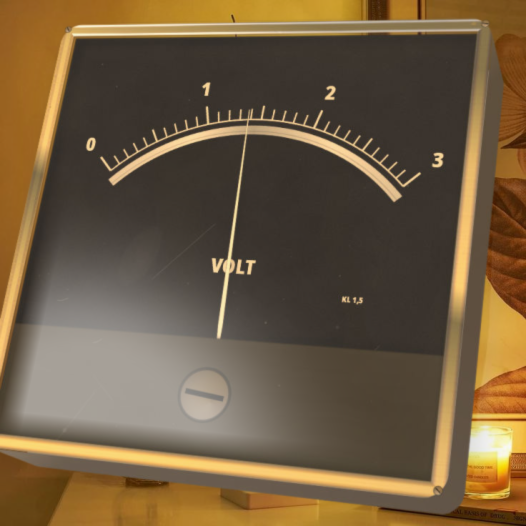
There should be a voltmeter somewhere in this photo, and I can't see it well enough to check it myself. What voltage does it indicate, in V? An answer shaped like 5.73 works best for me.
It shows 1.4
